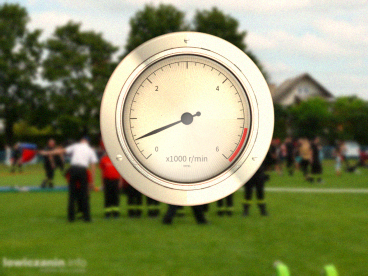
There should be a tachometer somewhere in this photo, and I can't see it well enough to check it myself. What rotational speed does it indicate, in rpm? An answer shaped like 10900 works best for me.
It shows 500
